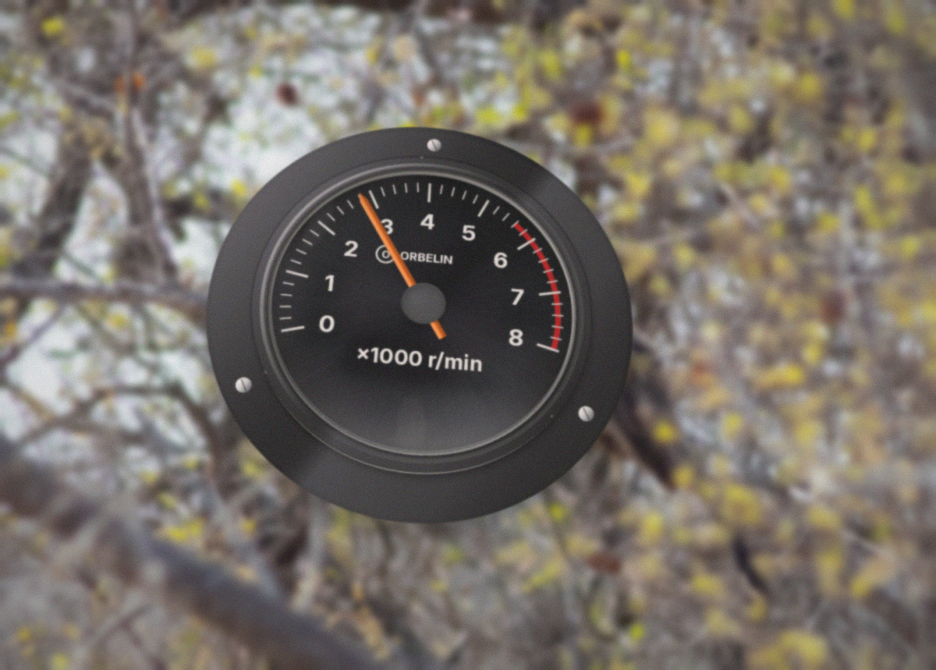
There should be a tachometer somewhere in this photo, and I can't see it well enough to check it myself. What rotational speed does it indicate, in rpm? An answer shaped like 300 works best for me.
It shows 2800
